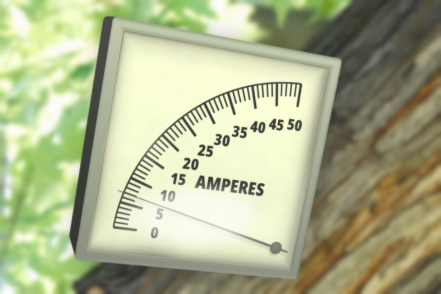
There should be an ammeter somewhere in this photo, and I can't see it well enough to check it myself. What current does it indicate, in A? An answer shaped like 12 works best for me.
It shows 7
